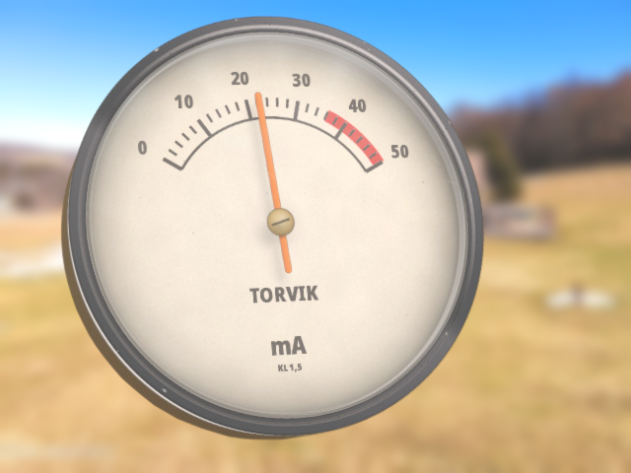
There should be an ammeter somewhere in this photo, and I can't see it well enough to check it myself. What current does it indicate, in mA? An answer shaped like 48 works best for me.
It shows 22
